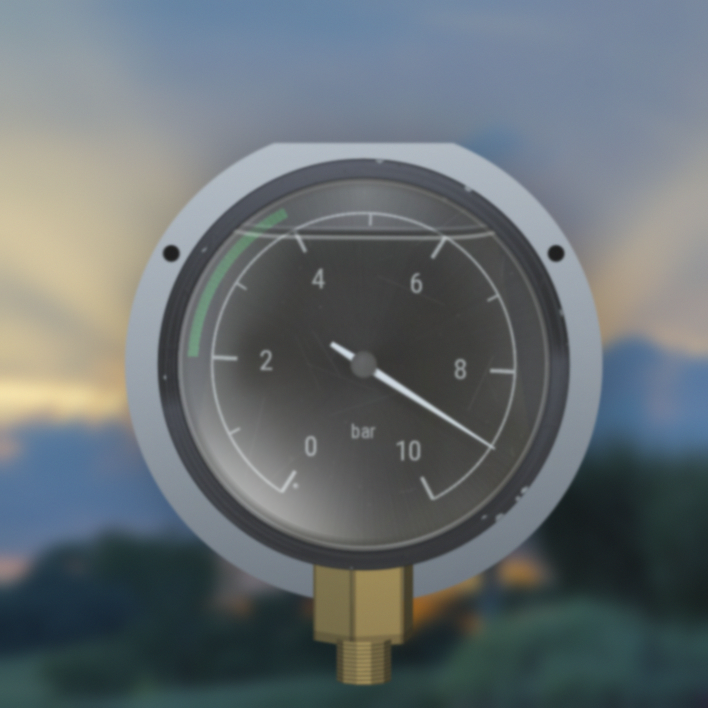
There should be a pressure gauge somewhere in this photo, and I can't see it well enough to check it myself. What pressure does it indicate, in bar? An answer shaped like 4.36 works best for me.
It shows 9
